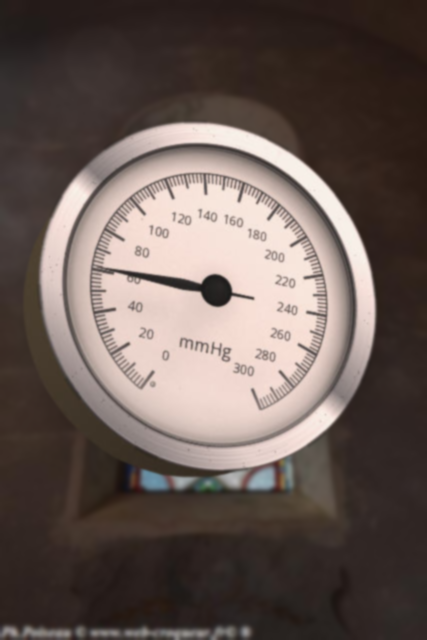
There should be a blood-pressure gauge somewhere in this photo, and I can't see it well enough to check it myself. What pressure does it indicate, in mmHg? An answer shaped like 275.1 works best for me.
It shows 60
